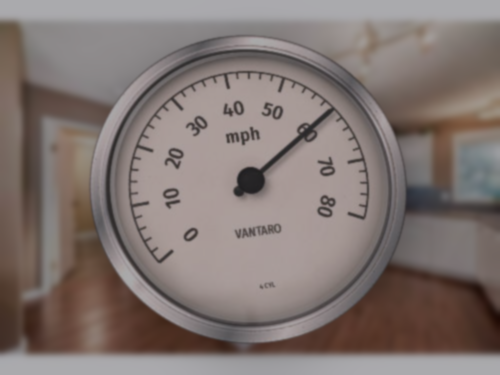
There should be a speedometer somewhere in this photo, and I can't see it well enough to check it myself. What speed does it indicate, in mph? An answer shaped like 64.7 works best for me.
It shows 60
